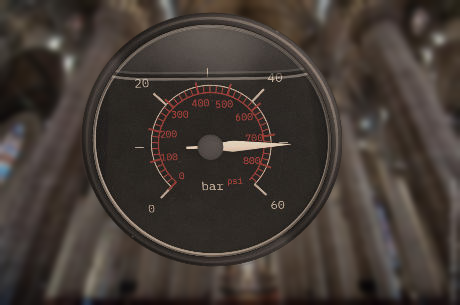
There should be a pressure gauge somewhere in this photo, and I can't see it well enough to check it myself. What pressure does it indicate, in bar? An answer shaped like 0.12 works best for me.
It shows 50
